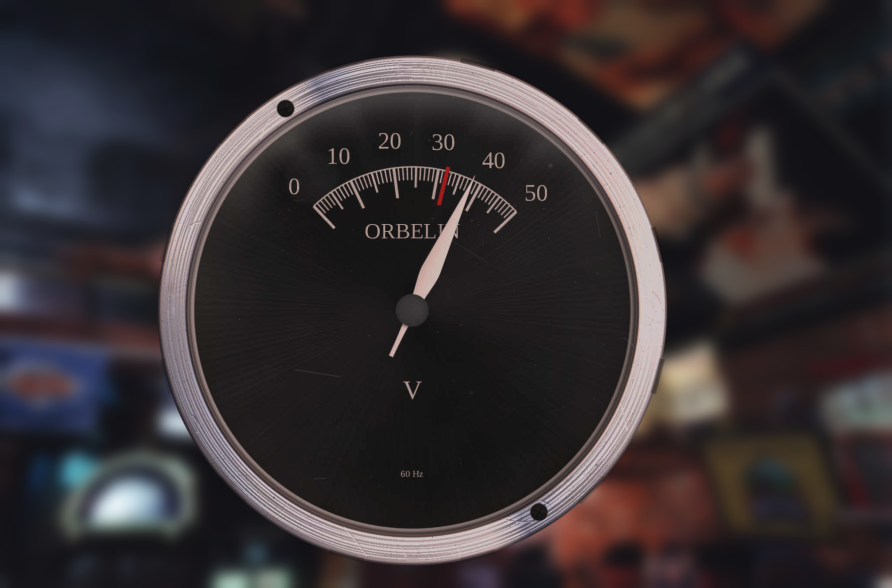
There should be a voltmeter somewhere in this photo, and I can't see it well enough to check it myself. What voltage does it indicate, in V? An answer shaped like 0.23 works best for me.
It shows 38
